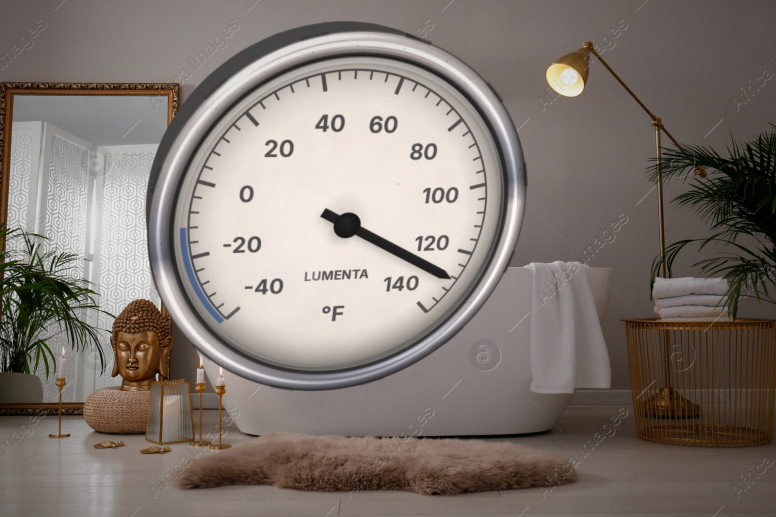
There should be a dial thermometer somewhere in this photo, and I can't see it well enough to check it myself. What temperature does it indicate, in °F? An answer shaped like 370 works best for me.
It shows 128
